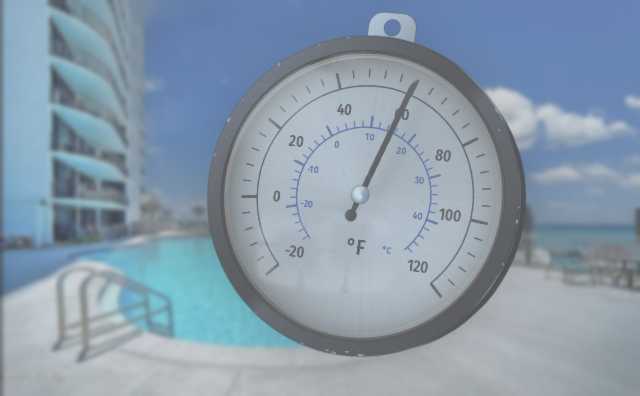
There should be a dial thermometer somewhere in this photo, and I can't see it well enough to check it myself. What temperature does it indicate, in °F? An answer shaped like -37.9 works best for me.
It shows 60
